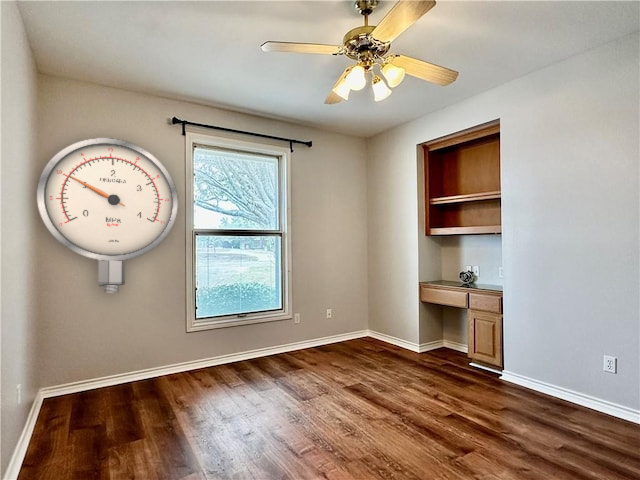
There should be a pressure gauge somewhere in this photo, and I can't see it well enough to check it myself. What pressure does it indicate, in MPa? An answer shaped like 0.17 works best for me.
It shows 1
